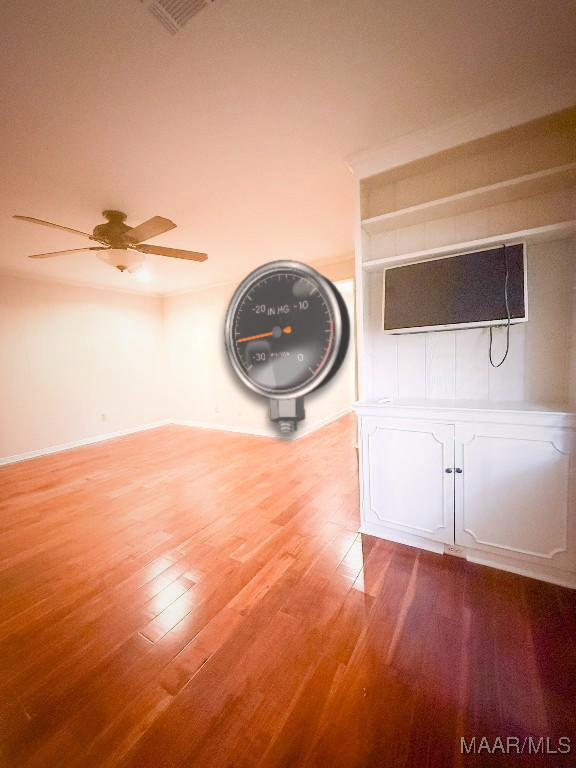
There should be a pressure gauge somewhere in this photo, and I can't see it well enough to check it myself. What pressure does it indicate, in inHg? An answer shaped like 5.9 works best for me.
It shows -26
